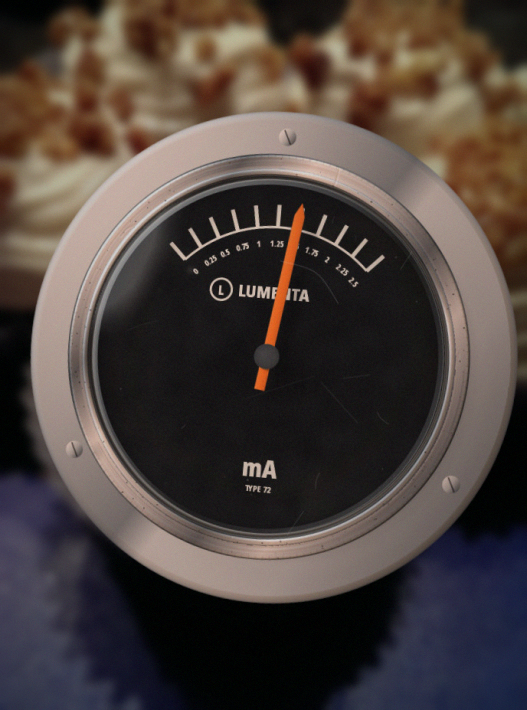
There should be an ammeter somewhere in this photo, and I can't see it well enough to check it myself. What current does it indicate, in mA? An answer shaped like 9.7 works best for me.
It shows 1.5
